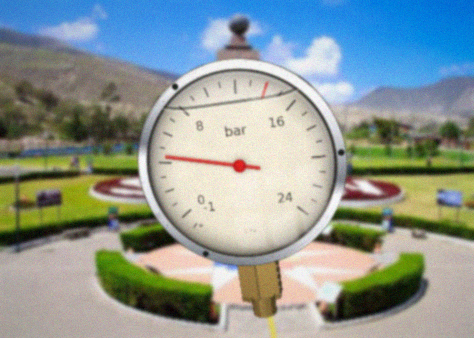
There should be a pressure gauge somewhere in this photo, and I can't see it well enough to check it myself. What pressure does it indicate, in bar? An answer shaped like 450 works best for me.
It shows 4.5
